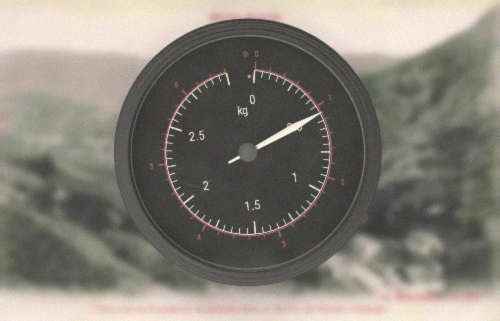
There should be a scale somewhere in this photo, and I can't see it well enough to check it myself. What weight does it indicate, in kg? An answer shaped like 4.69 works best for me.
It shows 0.5
